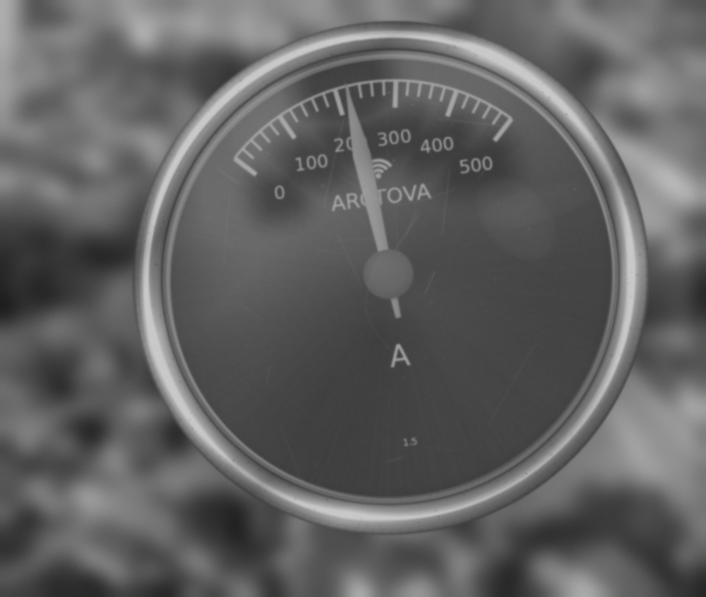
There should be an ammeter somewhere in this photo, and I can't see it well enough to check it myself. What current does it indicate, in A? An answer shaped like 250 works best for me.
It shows 220
